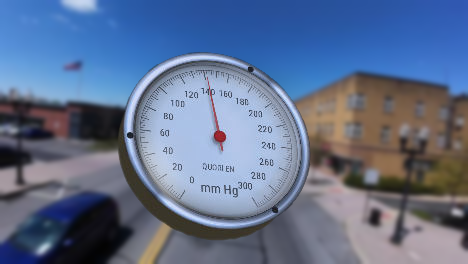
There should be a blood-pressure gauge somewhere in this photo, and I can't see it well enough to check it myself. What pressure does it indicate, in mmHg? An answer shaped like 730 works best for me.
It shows 140
